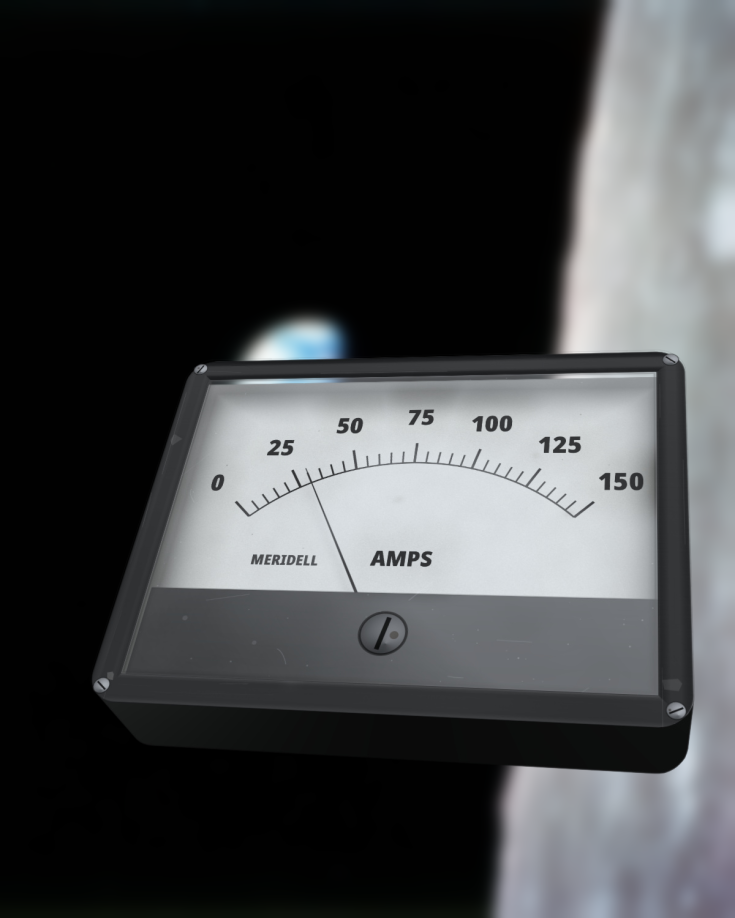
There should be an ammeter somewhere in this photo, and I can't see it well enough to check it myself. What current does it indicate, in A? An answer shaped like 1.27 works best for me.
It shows 30
